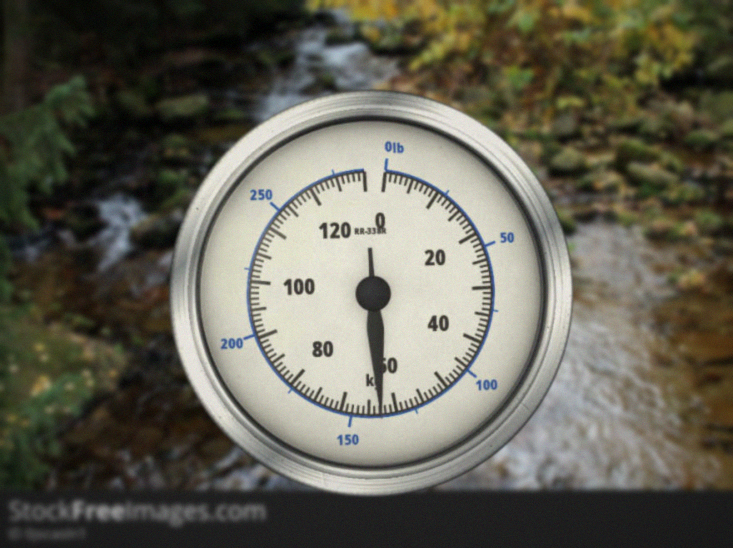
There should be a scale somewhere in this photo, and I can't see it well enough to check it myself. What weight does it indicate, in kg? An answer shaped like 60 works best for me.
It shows 63
